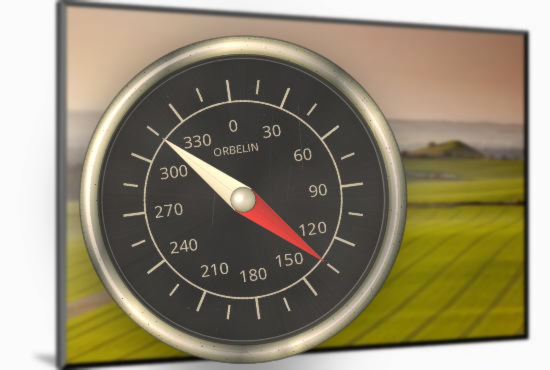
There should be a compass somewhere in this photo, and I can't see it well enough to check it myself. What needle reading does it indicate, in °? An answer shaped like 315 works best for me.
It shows 135
